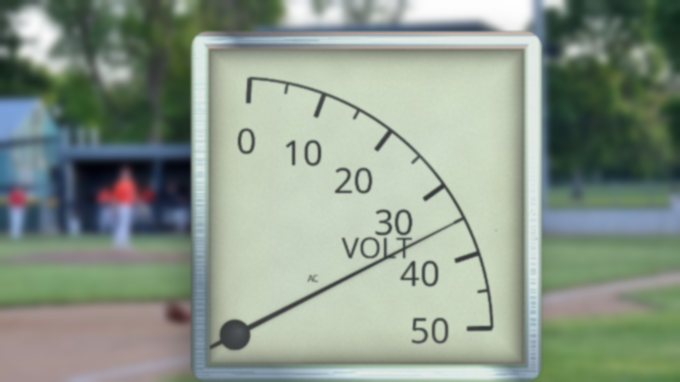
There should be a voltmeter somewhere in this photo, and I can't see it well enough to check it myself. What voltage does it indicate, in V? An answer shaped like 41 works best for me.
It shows 35
